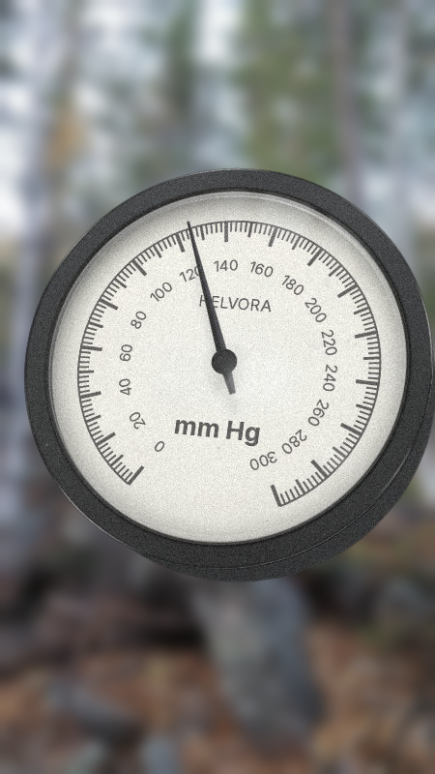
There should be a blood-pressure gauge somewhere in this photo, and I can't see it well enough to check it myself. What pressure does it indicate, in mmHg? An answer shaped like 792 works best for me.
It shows 126
